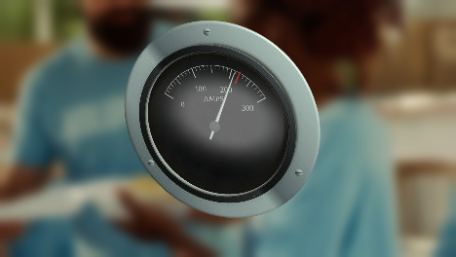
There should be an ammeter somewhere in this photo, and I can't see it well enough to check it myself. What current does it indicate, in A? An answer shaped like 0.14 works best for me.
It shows 210
